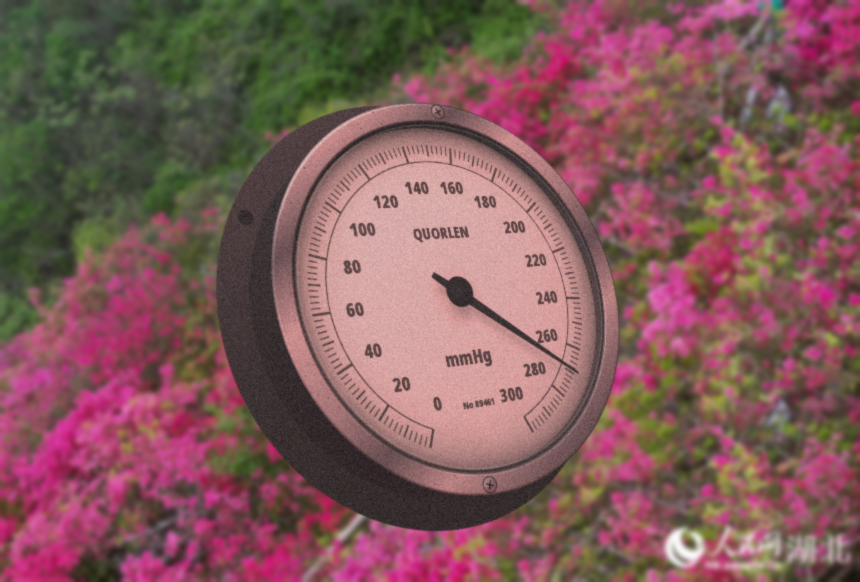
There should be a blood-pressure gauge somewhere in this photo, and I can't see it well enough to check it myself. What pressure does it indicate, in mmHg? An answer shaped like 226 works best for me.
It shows 270
